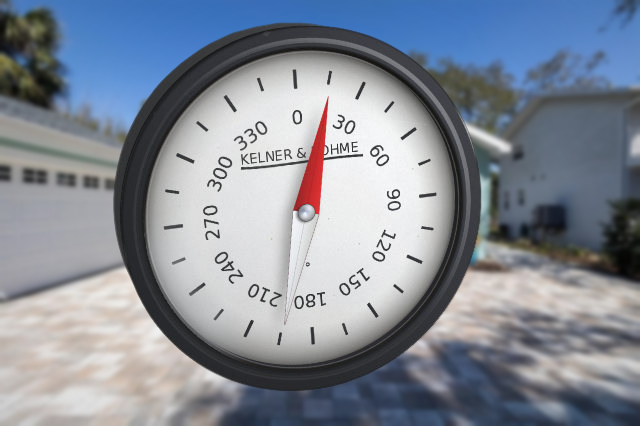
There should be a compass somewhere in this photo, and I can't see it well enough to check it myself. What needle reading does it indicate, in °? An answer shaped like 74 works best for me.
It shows 15
